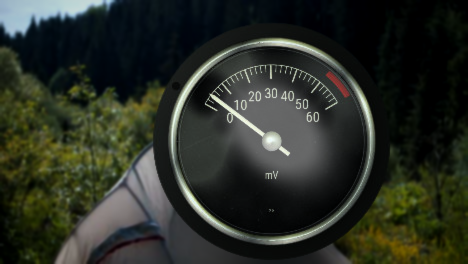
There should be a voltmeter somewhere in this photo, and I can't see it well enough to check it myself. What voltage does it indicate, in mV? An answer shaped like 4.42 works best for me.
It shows 4
